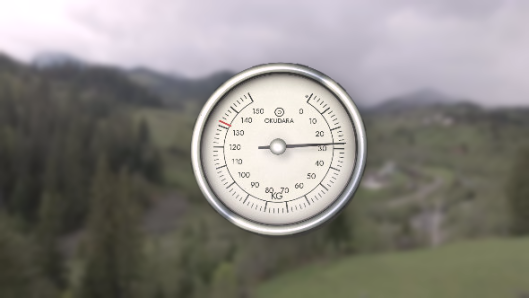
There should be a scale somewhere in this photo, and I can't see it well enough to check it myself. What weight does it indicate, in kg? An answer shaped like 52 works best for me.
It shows 28
